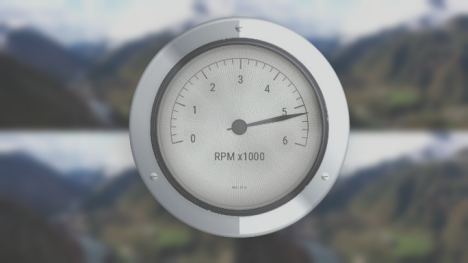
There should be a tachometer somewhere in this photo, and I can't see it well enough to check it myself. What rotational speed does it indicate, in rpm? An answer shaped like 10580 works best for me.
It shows 5200
